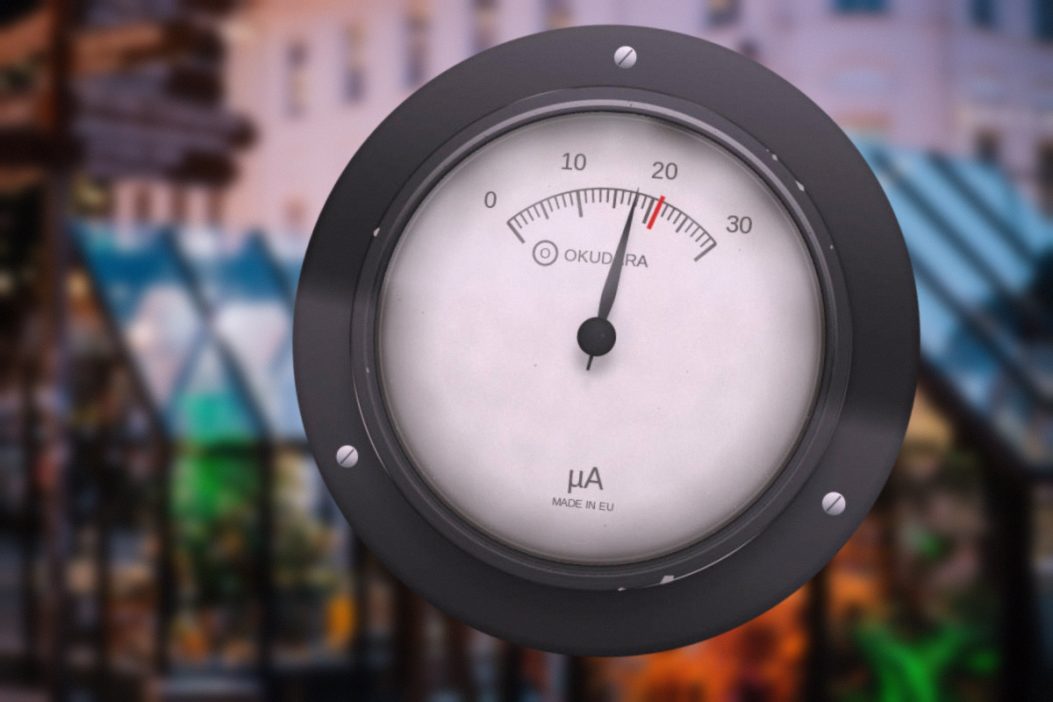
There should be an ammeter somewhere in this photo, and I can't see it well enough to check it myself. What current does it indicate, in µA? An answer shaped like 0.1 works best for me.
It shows 18
